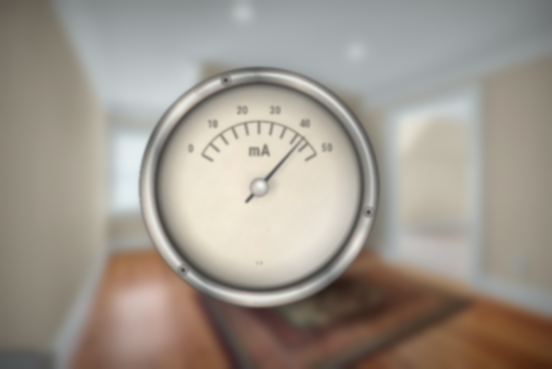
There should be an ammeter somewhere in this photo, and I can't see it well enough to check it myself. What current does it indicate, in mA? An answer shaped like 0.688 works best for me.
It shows 42.5
